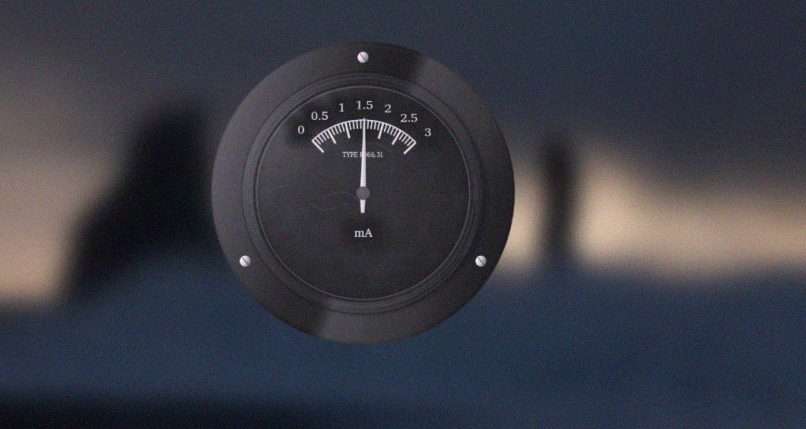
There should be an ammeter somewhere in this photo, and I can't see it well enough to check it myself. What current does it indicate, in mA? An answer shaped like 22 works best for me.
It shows 1.5
